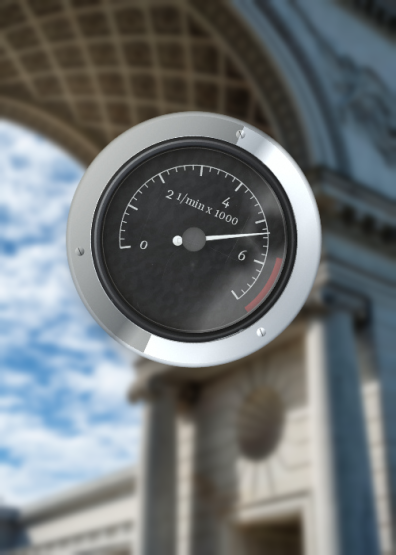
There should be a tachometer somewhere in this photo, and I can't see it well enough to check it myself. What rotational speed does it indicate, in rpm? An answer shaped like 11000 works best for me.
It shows 5300
